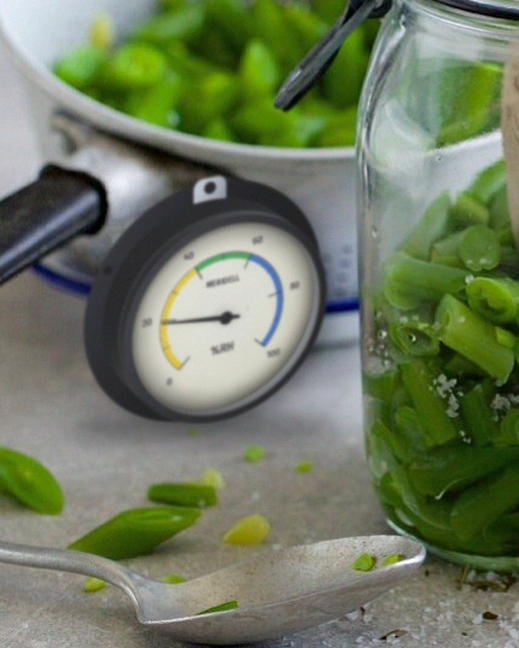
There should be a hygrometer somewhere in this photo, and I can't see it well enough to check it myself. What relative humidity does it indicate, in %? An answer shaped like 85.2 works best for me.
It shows 20
